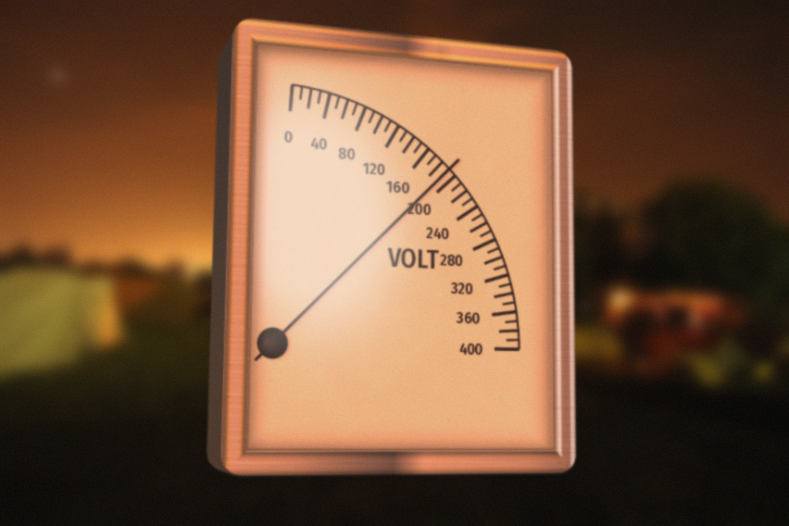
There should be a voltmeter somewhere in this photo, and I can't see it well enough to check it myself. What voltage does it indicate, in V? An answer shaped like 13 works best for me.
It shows 190
